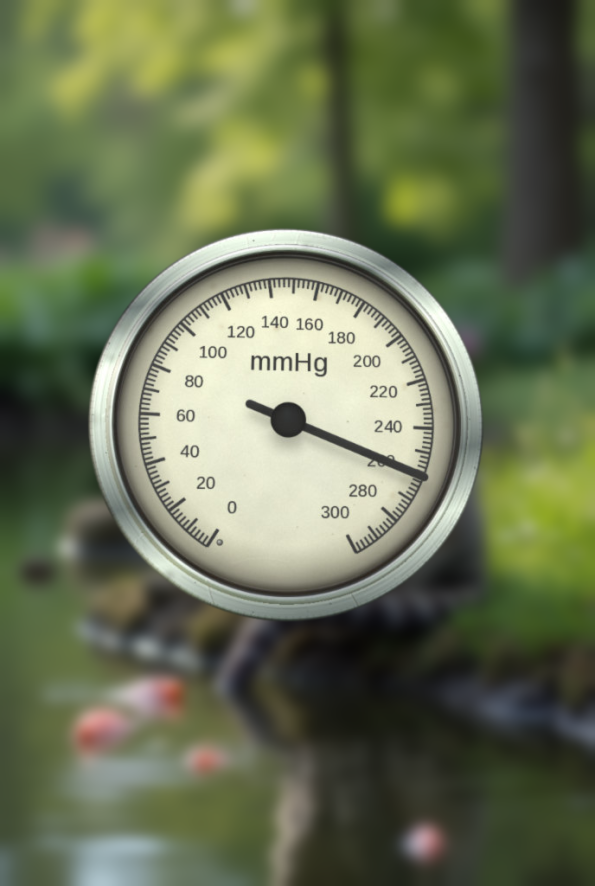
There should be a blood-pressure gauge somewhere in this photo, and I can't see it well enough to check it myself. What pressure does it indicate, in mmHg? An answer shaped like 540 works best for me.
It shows 260
